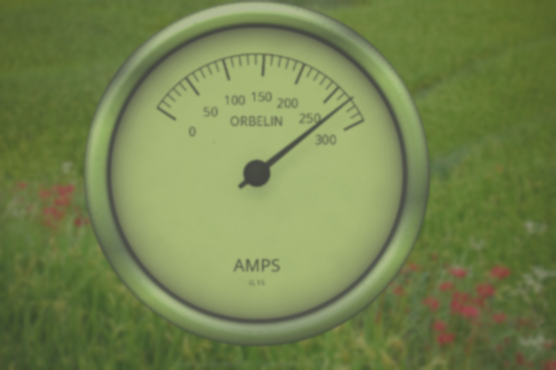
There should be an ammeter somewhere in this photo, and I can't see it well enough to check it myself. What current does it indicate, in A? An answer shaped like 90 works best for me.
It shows 270
